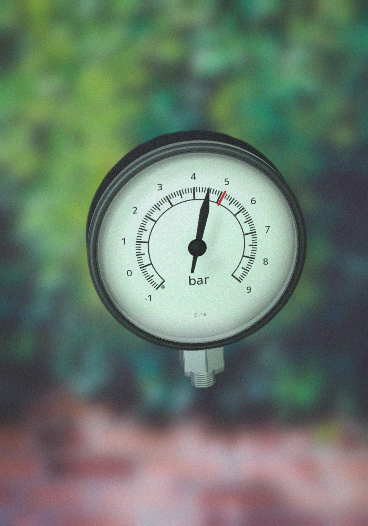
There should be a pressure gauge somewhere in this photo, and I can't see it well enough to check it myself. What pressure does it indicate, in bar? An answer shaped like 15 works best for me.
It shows 4.5
